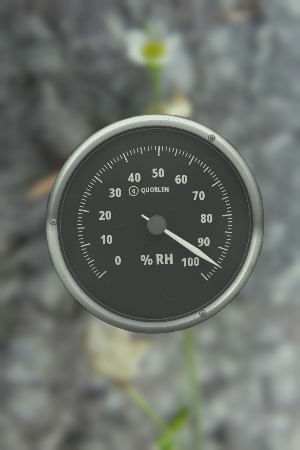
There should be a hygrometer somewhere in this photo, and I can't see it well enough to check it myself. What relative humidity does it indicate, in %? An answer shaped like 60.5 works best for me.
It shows 95
